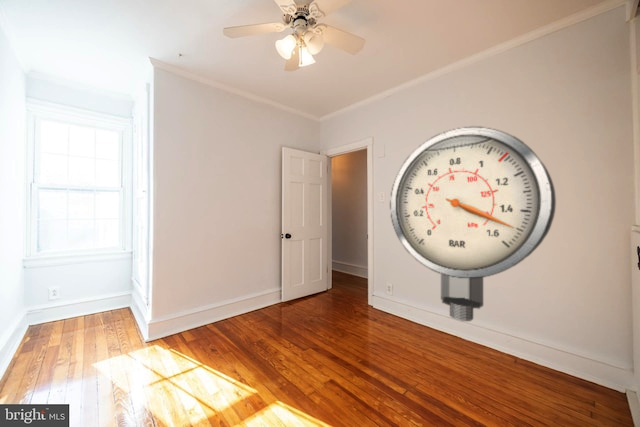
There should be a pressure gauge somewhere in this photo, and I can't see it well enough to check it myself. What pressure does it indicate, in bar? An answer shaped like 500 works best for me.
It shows 1.5
